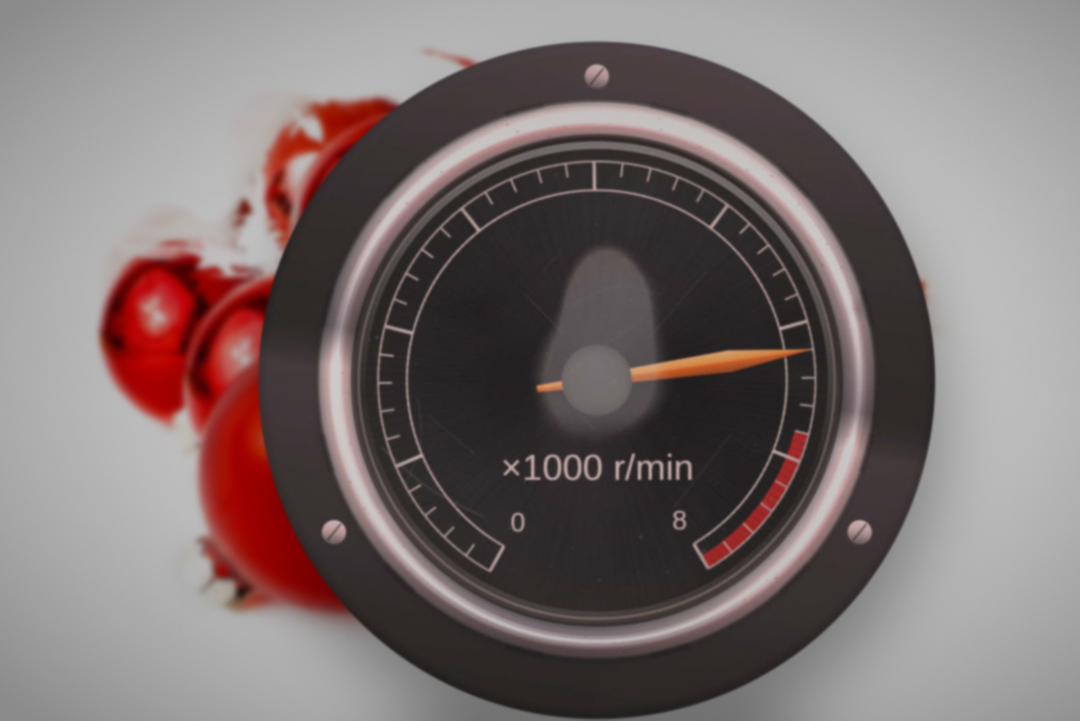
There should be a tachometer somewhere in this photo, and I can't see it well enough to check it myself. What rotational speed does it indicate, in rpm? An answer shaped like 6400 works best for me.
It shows 6200
